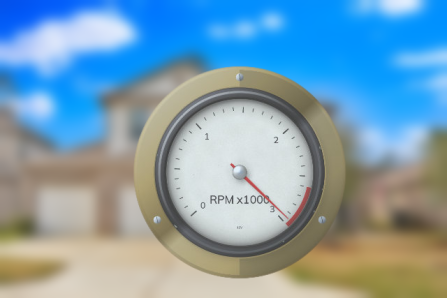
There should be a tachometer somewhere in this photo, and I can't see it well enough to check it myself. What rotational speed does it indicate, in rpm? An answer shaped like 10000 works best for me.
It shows 2950
